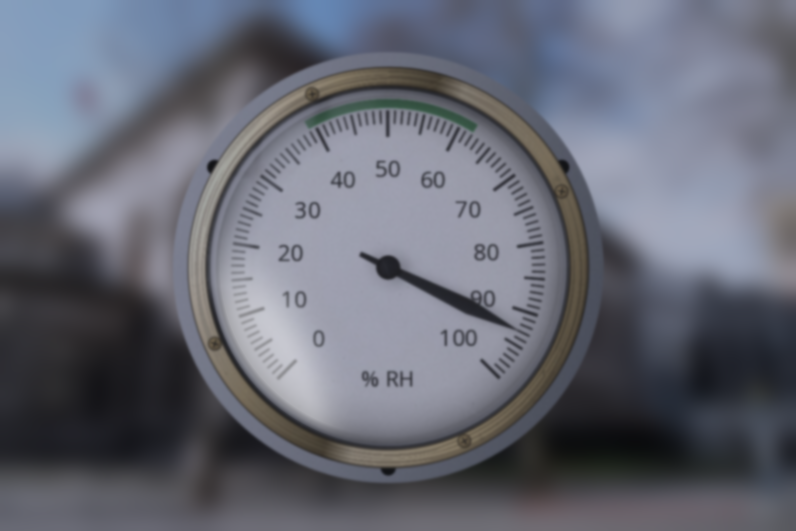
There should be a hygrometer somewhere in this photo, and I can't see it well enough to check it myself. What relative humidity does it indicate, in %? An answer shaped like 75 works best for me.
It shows 93
